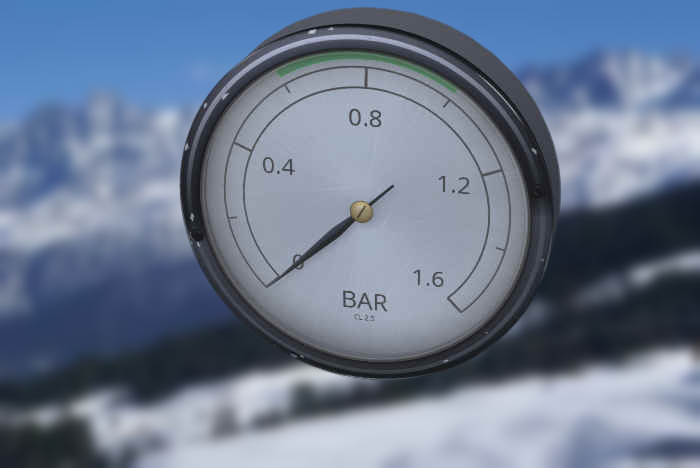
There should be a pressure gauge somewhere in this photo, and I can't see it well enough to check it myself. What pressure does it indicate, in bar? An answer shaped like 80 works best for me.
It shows 0
